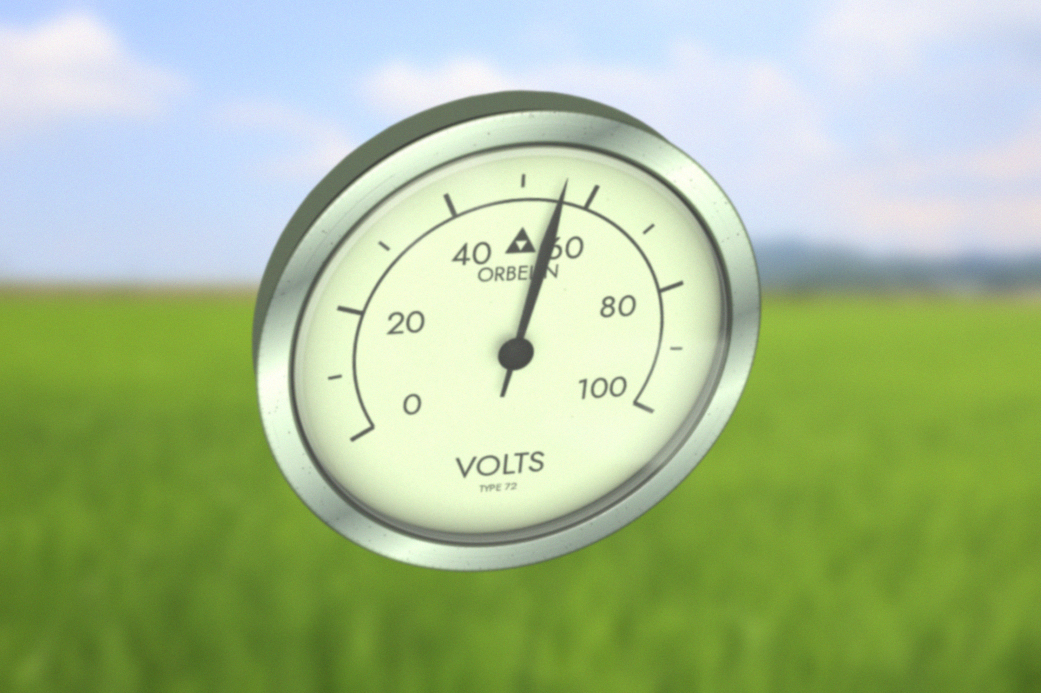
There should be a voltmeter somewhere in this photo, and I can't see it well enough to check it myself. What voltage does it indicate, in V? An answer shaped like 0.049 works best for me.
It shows 55
